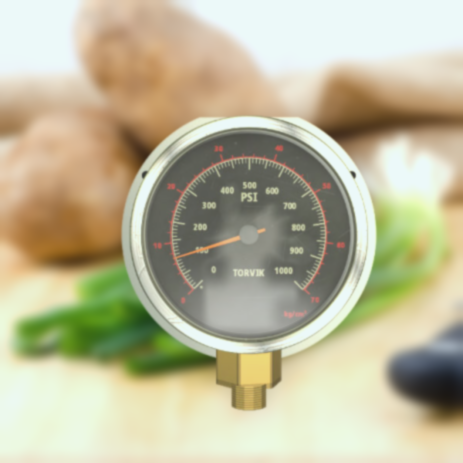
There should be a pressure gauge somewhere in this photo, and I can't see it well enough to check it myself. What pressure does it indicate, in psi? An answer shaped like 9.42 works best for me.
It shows 100
